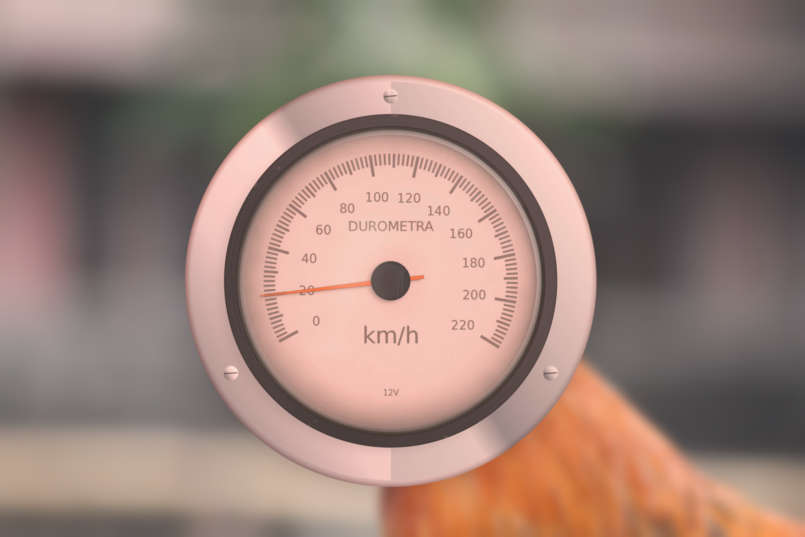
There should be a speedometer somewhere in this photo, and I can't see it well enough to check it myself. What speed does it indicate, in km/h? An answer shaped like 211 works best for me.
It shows 20
